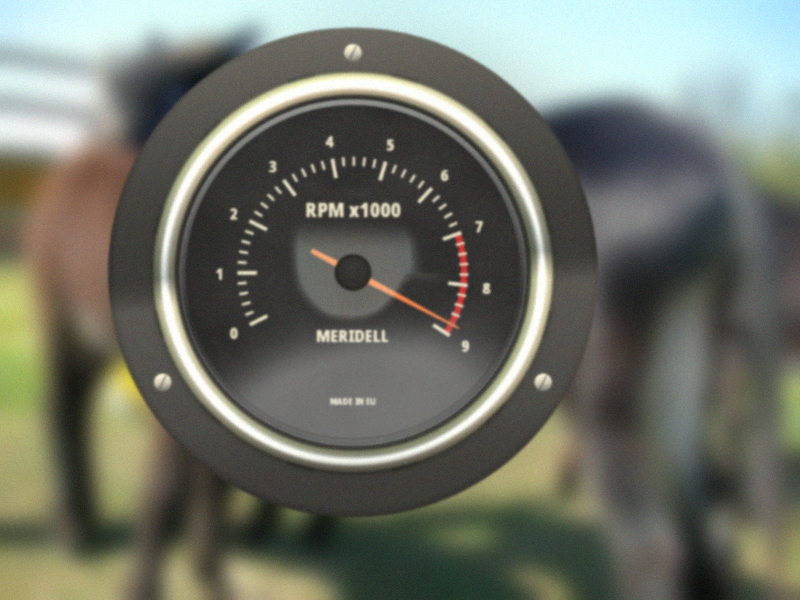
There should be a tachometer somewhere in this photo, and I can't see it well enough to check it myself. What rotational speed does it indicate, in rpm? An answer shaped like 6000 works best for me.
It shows 8800
